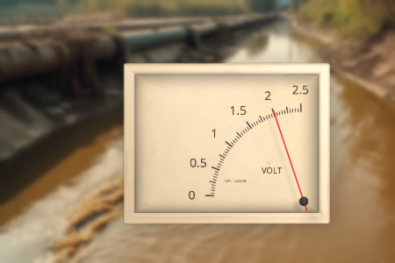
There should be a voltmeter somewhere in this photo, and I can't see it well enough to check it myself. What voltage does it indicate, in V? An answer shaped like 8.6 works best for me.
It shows 2
